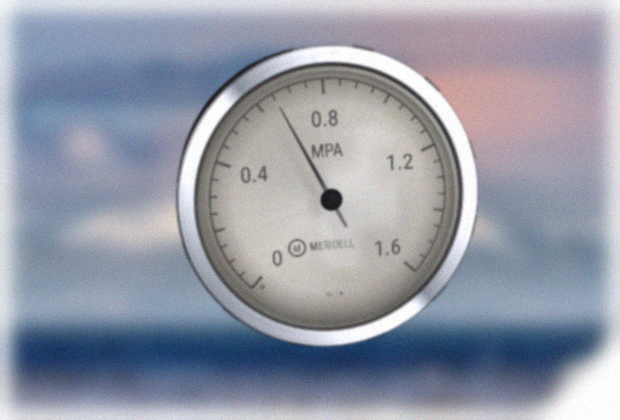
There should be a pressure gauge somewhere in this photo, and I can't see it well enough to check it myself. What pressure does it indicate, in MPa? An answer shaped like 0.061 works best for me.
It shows 0.65
